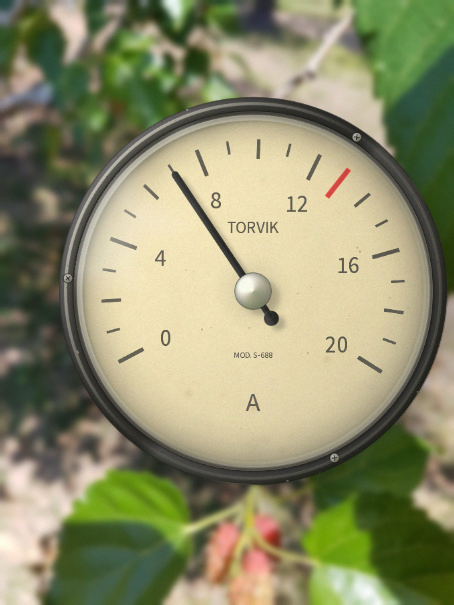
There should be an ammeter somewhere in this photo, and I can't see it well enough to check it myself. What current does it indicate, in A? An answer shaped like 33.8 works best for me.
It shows 7
